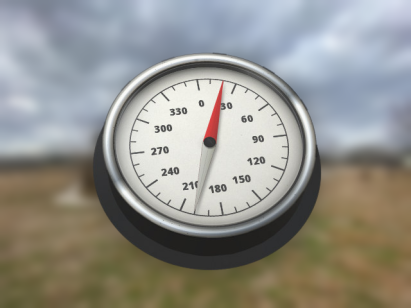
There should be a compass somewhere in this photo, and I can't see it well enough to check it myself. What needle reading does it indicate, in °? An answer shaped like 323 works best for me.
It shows 20
